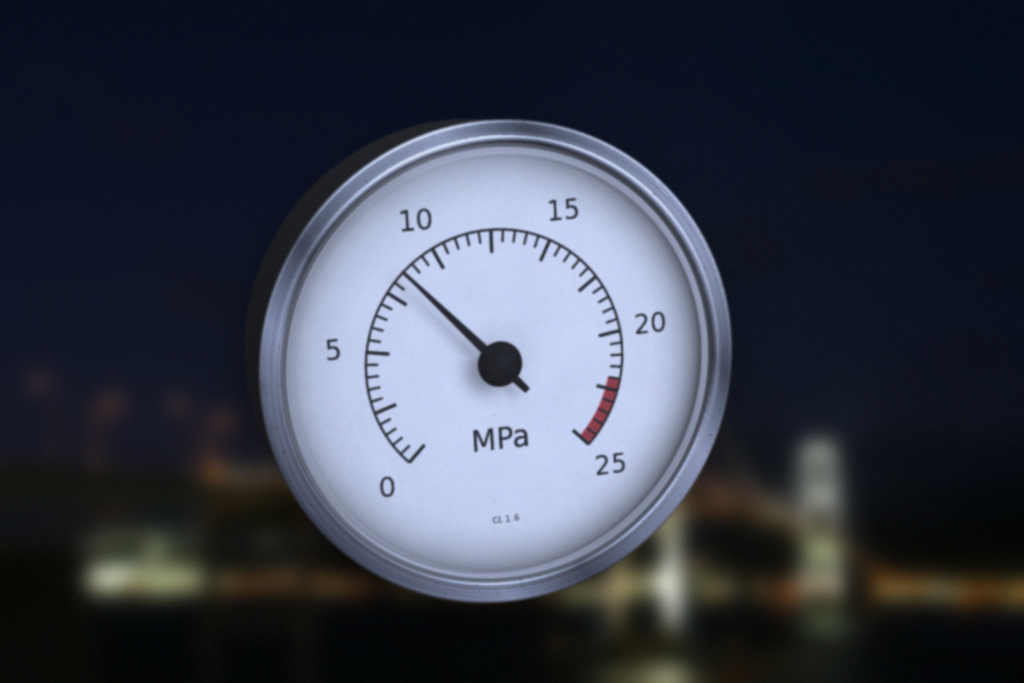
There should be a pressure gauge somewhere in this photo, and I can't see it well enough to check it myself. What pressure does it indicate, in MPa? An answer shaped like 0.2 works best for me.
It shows 8.5
